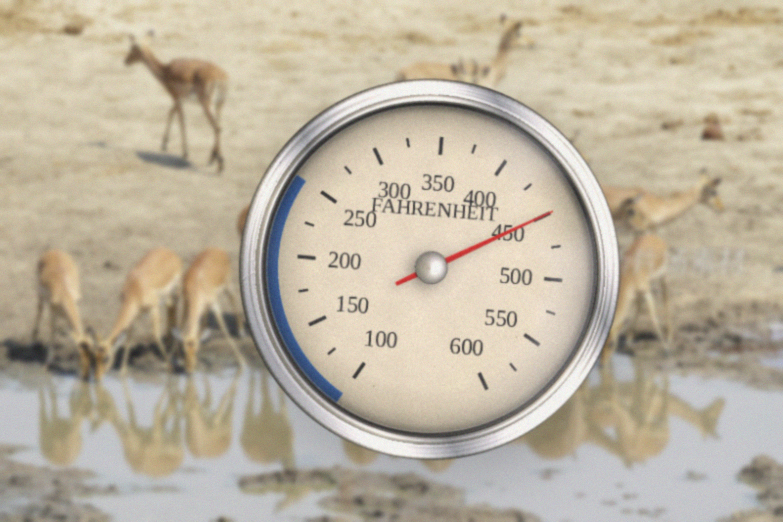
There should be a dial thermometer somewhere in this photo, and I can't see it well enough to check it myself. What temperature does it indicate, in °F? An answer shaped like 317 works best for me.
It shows 450
